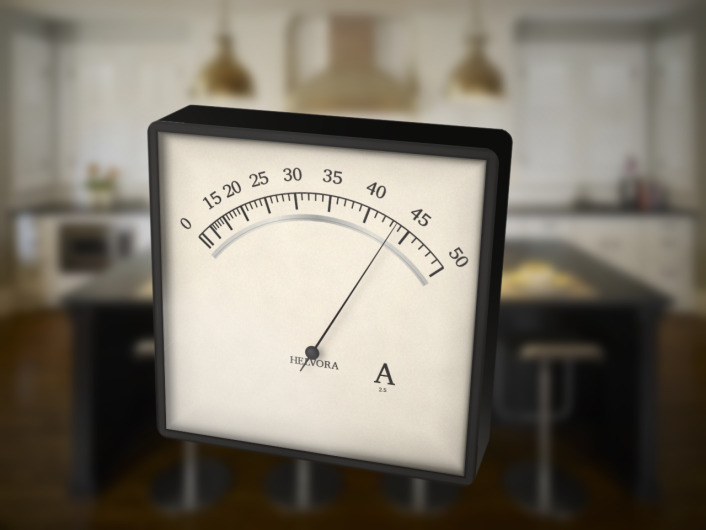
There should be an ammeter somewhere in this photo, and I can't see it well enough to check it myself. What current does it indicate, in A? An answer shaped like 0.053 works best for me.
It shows 43.5
